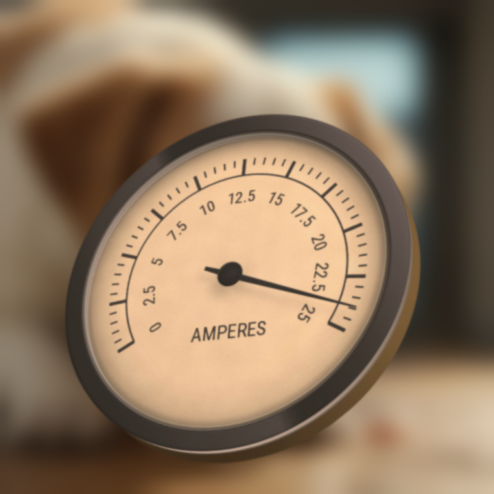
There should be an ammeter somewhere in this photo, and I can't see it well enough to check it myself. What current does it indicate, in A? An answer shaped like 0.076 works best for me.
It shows 24
